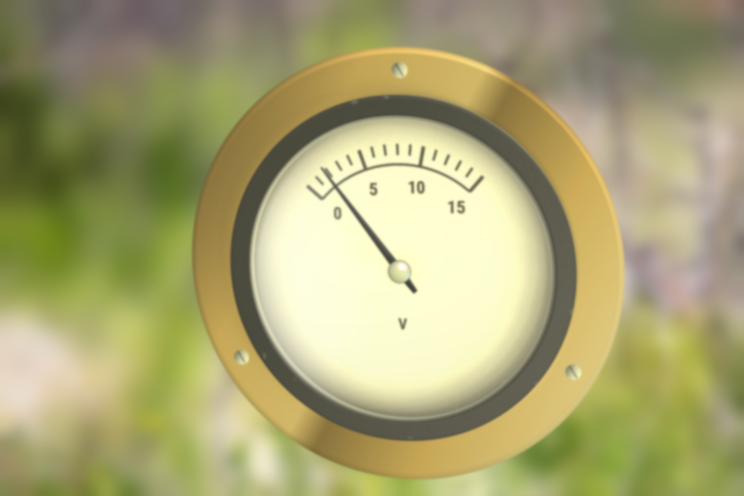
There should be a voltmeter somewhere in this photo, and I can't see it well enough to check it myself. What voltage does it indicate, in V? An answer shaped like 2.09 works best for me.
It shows 2
